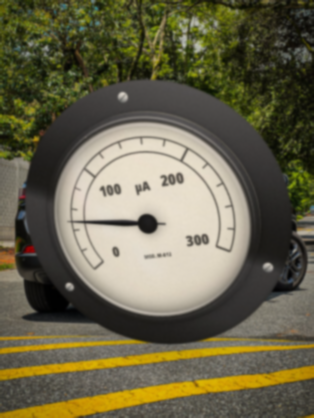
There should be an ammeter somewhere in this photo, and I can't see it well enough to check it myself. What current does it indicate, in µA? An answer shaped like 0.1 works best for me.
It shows 50
